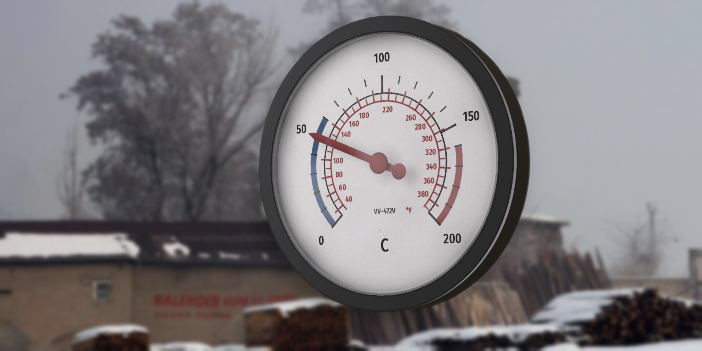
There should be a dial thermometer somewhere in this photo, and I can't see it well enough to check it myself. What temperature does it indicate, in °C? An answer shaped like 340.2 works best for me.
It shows 50
